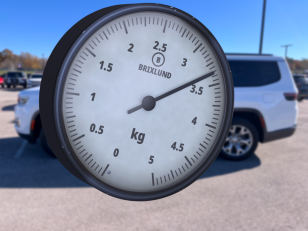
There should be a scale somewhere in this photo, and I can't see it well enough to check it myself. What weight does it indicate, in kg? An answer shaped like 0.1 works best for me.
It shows 3.35
